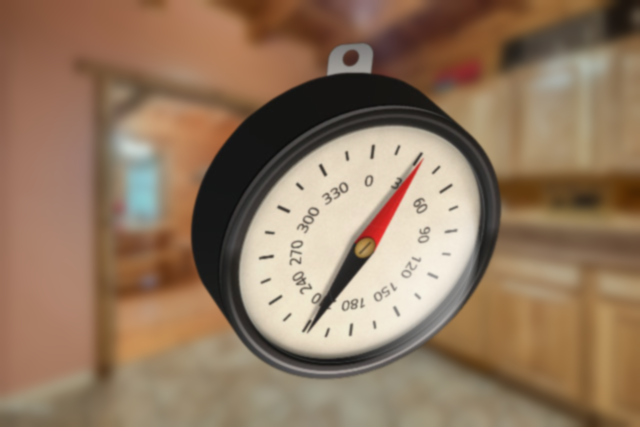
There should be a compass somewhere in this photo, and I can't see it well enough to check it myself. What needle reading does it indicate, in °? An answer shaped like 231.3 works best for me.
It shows 30
